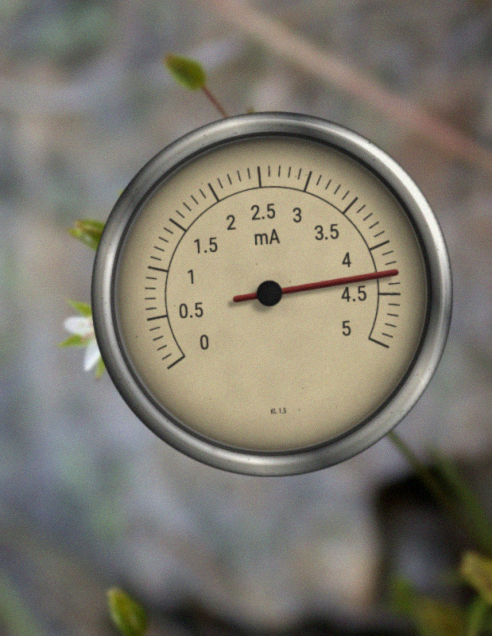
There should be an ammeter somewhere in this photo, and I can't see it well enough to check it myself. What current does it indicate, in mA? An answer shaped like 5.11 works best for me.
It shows 4.3
